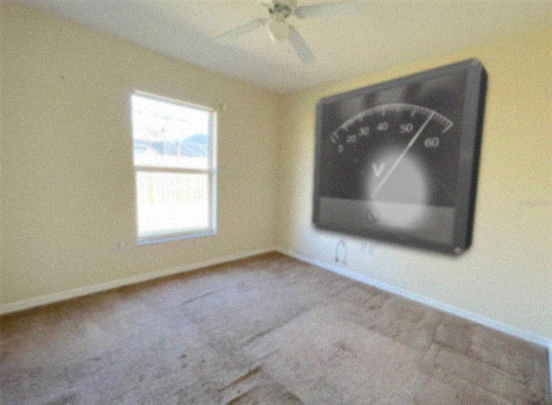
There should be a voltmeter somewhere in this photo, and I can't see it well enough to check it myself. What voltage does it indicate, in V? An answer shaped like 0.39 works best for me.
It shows 55
